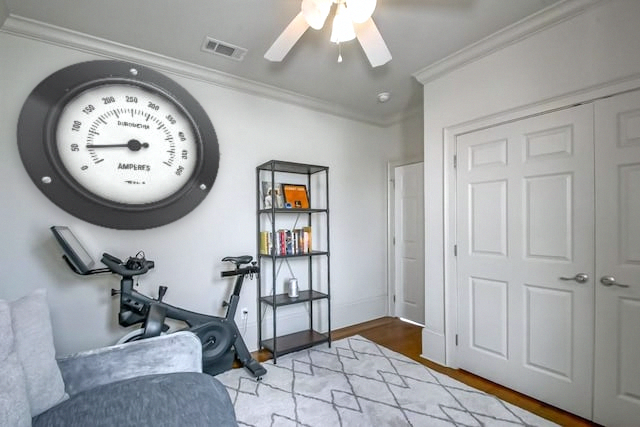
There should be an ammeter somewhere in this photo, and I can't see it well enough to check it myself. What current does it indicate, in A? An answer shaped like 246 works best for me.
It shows 50
